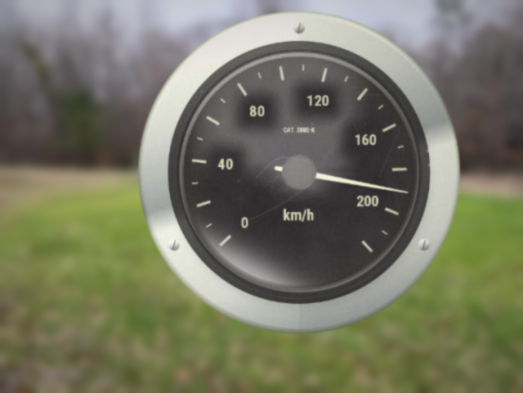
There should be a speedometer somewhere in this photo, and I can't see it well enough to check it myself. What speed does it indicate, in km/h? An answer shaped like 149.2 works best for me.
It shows 190
